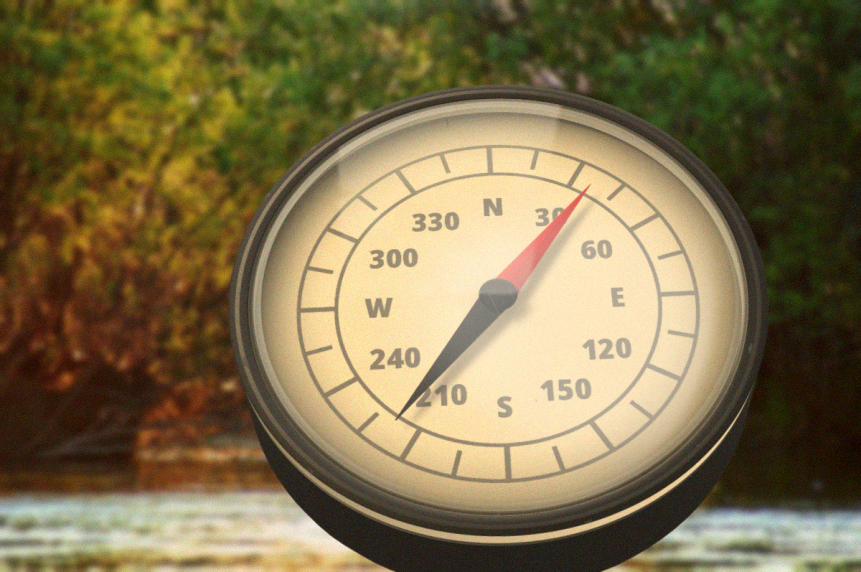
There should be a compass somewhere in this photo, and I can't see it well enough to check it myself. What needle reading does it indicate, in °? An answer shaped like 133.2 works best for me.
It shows 37.5
